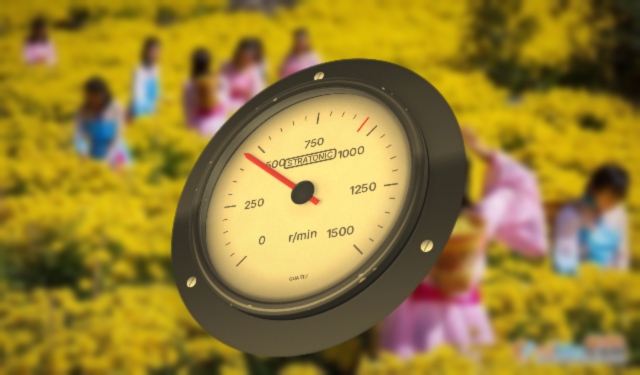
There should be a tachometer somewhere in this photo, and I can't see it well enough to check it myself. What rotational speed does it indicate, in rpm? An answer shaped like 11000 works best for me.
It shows 450
